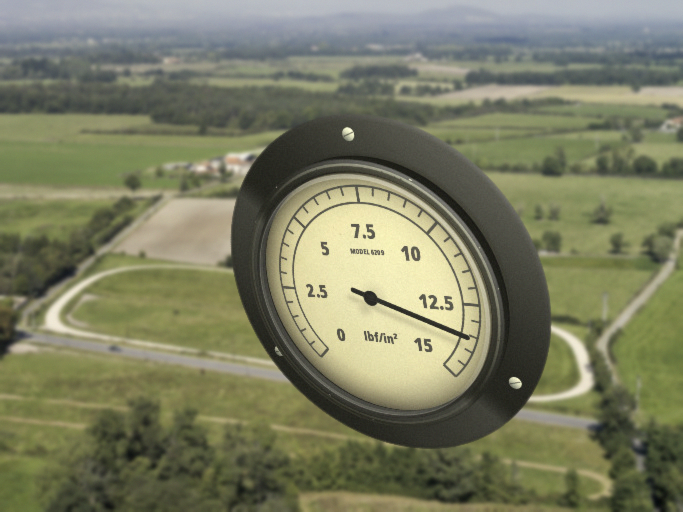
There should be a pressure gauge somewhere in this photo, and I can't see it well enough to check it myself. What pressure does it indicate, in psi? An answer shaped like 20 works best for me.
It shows 13.5
